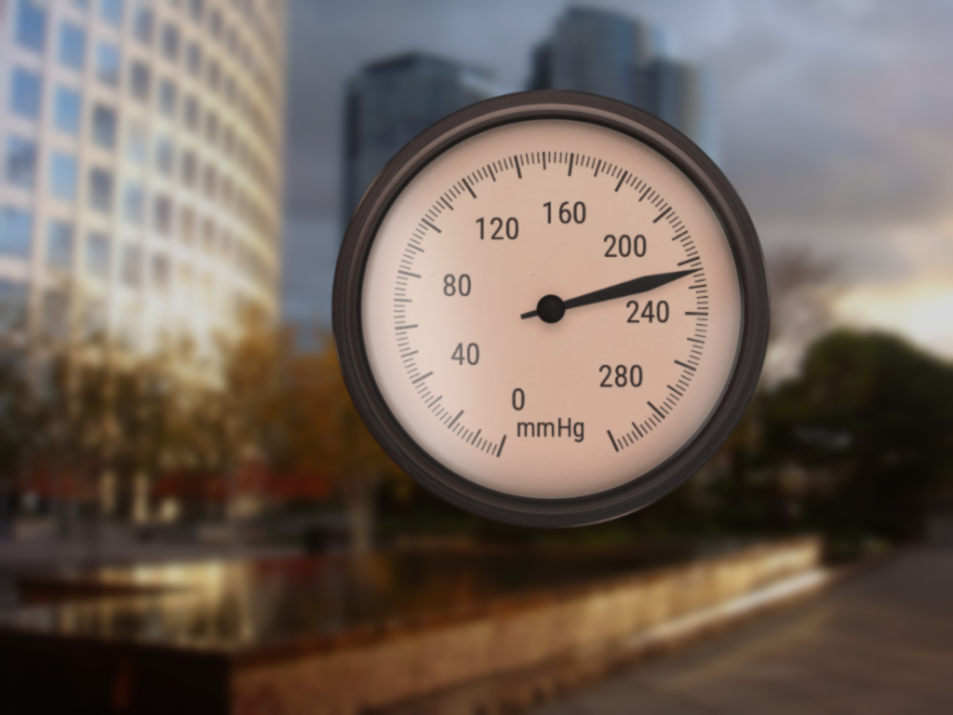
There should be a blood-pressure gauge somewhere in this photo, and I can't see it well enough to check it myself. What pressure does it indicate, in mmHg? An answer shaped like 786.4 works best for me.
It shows 224
